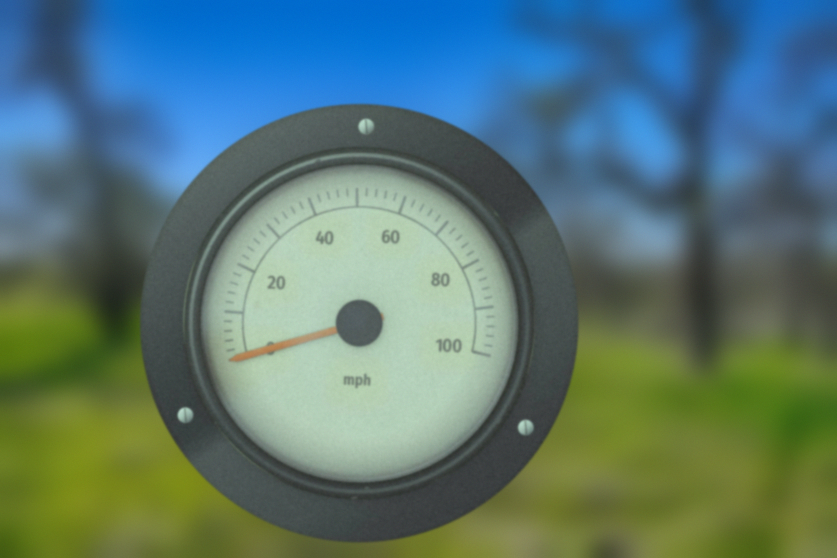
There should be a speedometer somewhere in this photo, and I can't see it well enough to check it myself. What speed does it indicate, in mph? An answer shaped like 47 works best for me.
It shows 0
